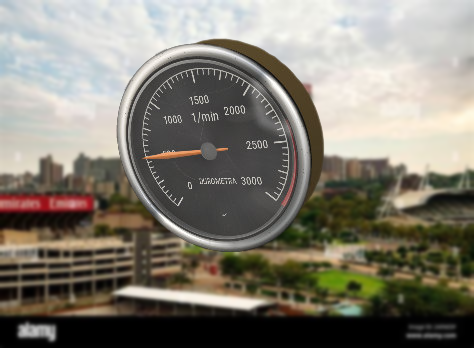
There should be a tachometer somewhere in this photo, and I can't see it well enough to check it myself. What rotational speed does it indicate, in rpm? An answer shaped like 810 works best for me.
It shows 500
